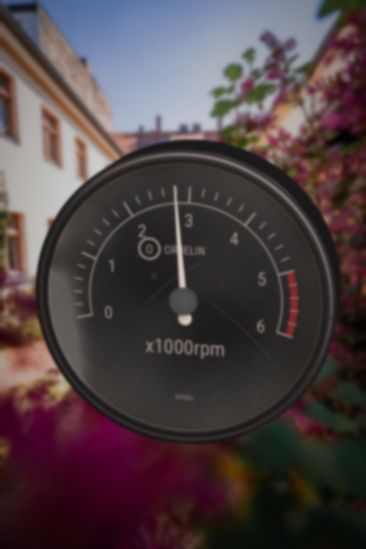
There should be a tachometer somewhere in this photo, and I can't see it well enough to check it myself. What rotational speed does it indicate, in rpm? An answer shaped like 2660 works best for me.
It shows 2800
